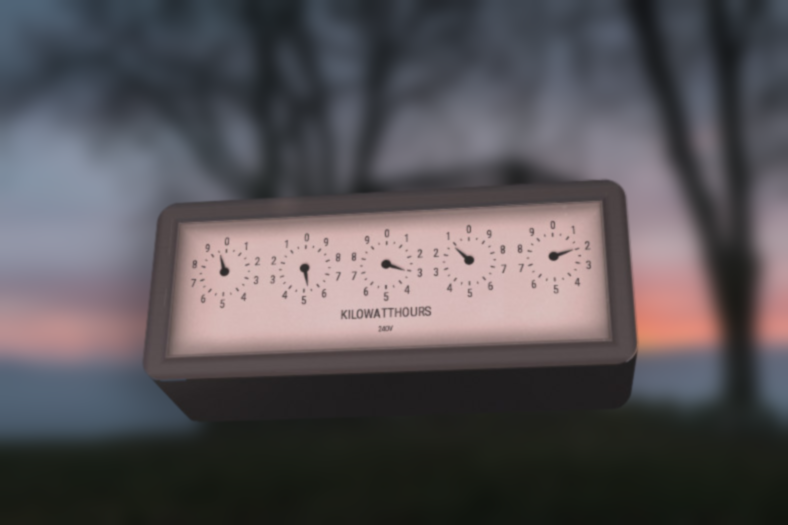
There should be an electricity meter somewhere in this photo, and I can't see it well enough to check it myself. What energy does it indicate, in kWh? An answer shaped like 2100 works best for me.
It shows 95312
